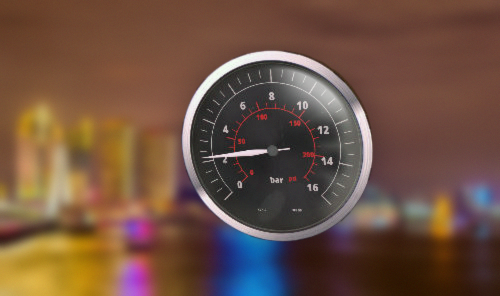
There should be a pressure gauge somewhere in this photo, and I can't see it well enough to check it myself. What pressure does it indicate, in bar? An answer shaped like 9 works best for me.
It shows 2.25
